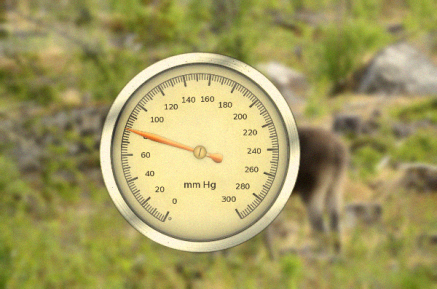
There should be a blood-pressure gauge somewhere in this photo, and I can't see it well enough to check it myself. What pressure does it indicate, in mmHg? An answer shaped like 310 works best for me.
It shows 80
